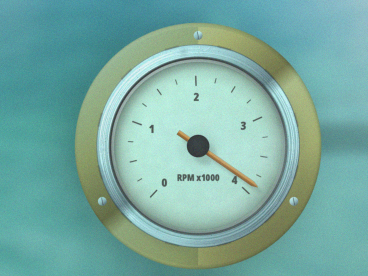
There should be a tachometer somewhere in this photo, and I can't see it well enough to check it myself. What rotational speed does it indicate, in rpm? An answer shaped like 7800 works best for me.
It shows 3875
